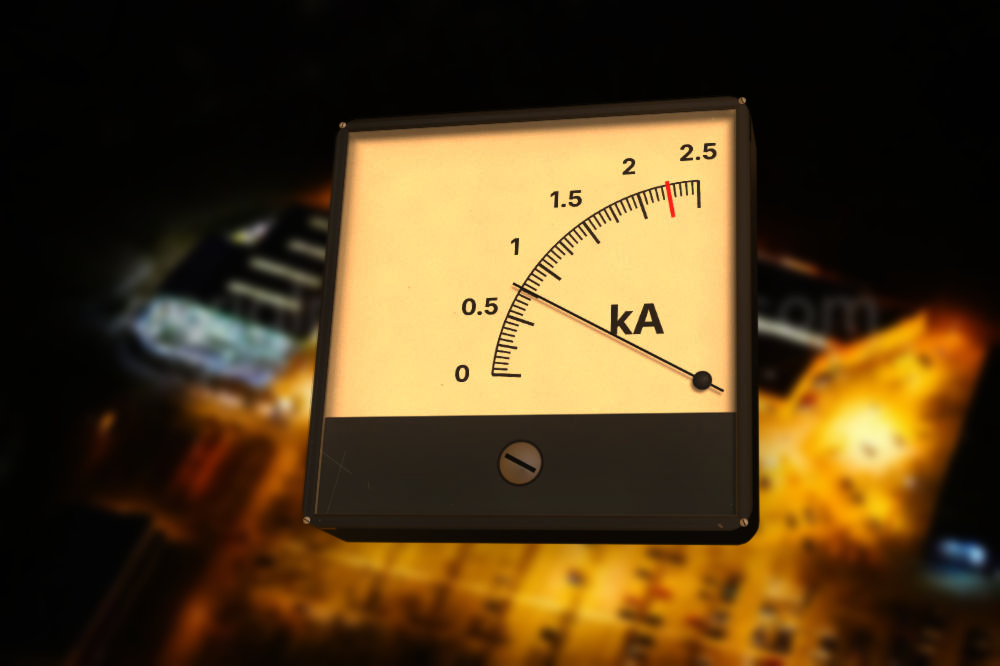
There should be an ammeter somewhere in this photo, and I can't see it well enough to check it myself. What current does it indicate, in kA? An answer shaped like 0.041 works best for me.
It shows 0.75
